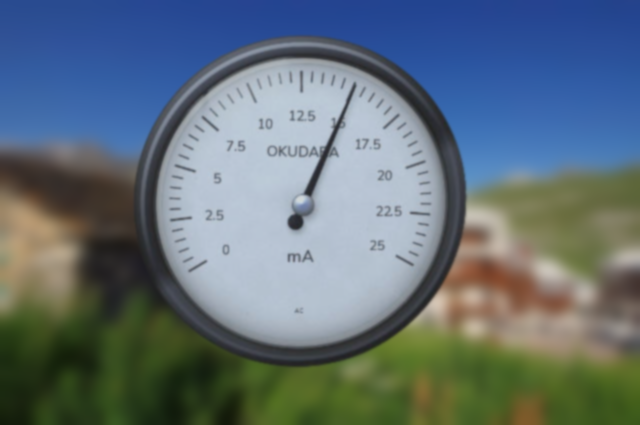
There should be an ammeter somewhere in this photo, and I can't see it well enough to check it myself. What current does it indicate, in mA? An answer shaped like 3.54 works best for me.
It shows 15
